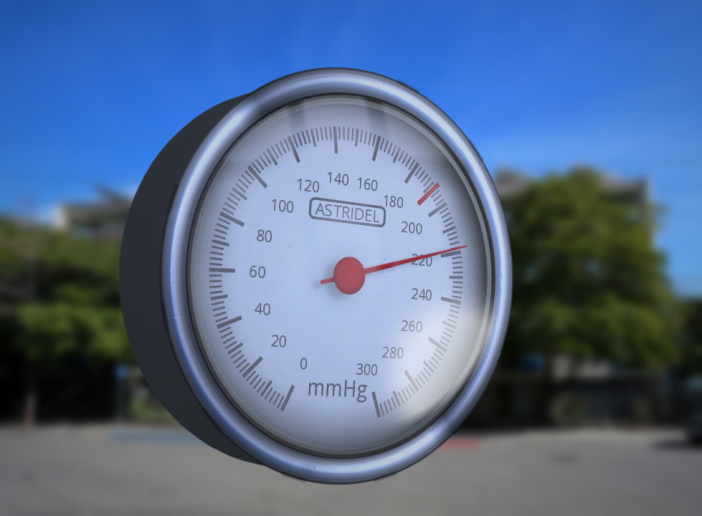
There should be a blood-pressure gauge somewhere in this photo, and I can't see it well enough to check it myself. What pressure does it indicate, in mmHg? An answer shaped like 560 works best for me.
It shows 218
